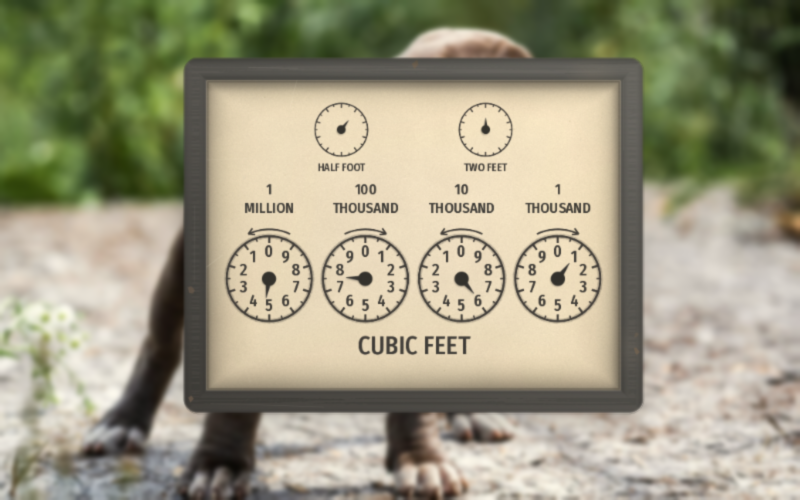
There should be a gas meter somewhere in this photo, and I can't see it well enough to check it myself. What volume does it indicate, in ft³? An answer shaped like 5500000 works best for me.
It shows 476100
